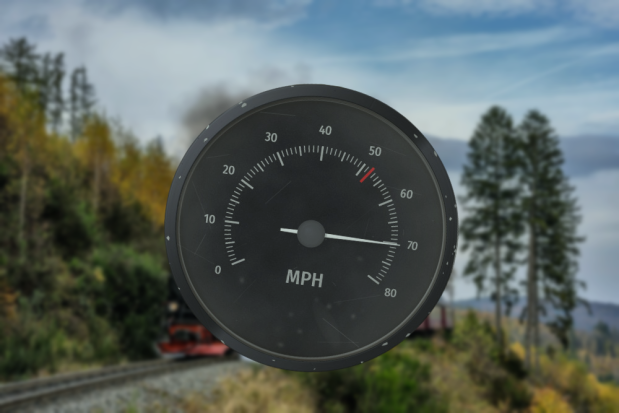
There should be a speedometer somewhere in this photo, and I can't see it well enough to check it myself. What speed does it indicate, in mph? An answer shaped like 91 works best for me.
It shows 70
